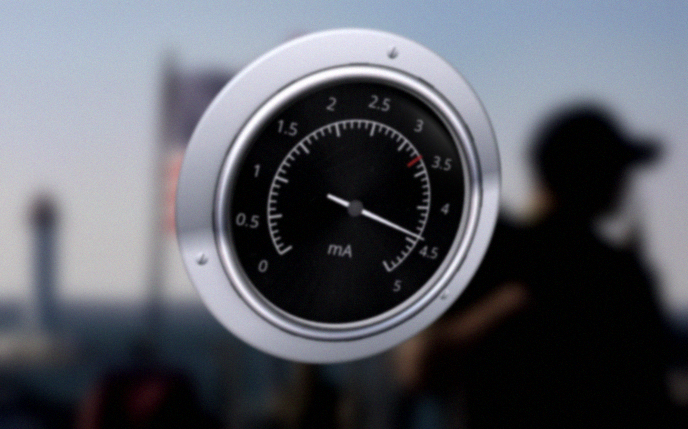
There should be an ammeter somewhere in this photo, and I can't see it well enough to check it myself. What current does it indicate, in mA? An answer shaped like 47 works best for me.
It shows 4.4
